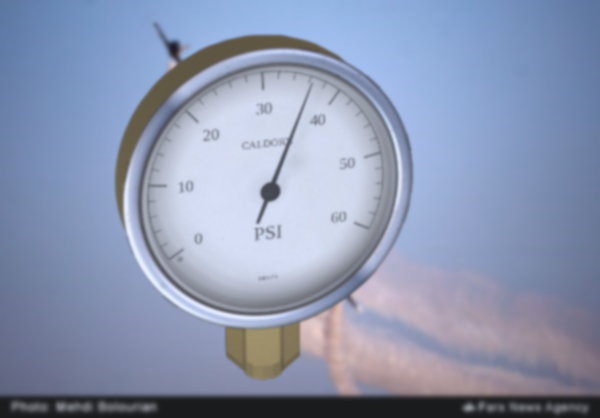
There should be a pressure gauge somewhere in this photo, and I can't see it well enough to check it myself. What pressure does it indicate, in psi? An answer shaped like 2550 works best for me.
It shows 36
